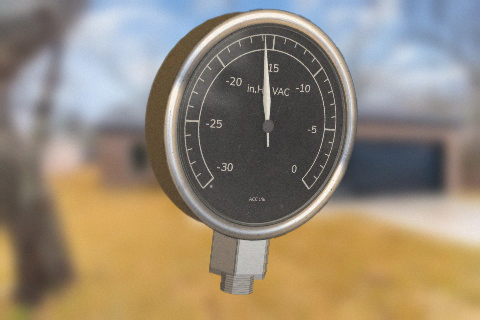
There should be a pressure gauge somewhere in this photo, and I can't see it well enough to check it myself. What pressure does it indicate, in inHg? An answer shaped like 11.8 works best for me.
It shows -16
